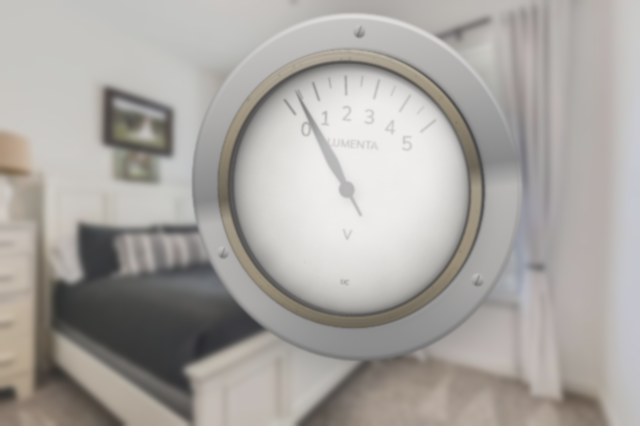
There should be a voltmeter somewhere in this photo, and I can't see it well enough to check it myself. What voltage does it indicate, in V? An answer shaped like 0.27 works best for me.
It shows 0.5
